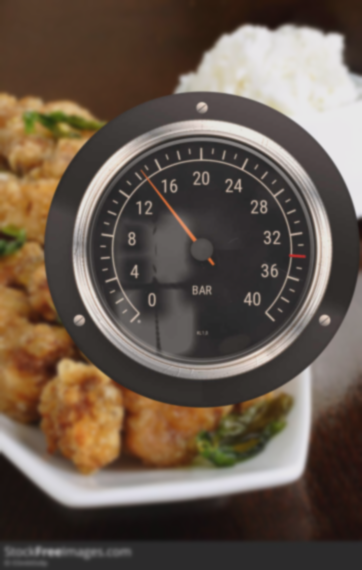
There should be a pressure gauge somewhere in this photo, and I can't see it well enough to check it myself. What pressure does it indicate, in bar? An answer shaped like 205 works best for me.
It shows 14.5
